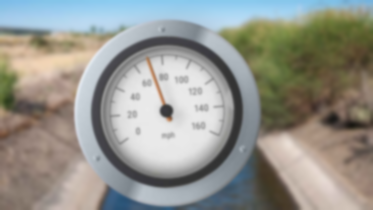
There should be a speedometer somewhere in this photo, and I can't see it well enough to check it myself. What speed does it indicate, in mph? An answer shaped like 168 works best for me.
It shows 70
